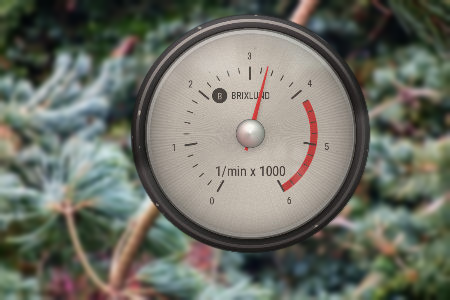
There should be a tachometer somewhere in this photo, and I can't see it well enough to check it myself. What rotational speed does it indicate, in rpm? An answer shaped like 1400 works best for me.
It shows 3300
